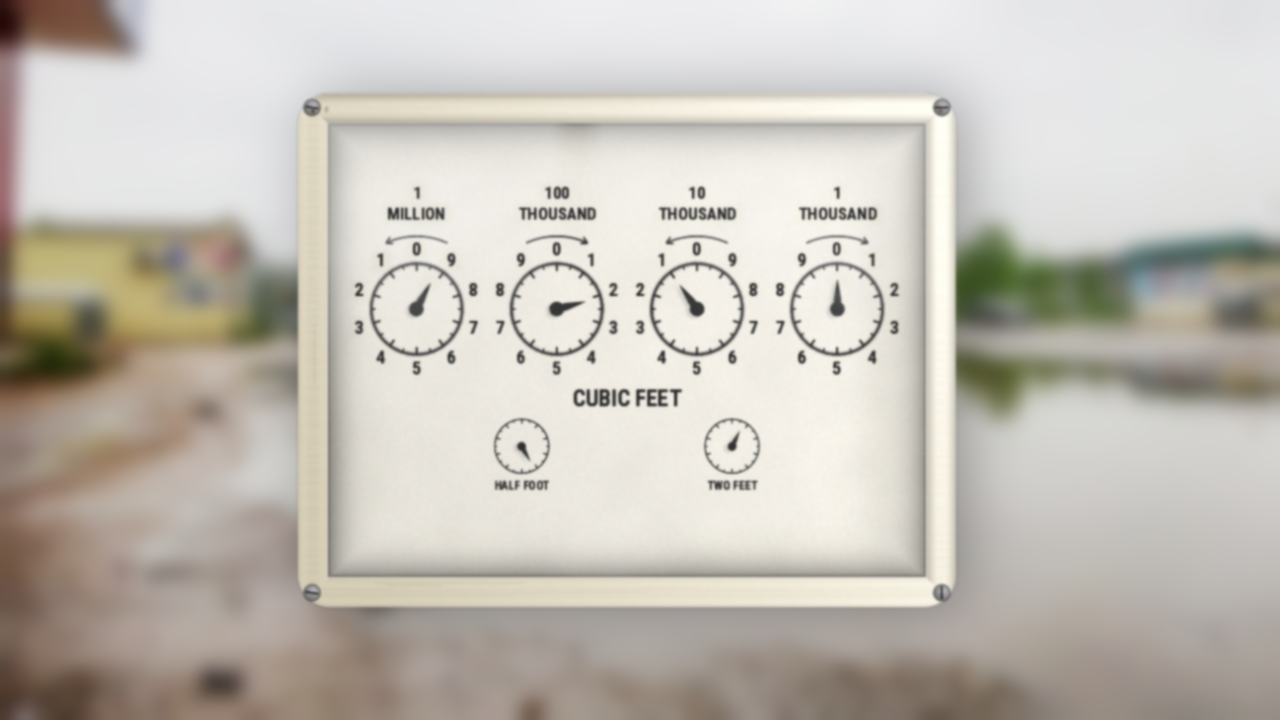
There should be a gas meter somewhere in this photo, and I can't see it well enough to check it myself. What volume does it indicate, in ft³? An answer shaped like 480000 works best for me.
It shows 921000
